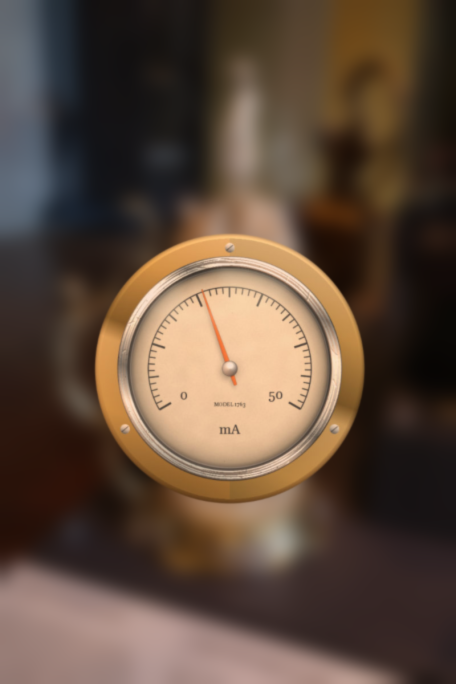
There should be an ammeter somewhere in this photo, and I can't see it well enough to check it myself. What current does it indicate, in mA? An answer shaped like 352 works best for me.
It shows 21
